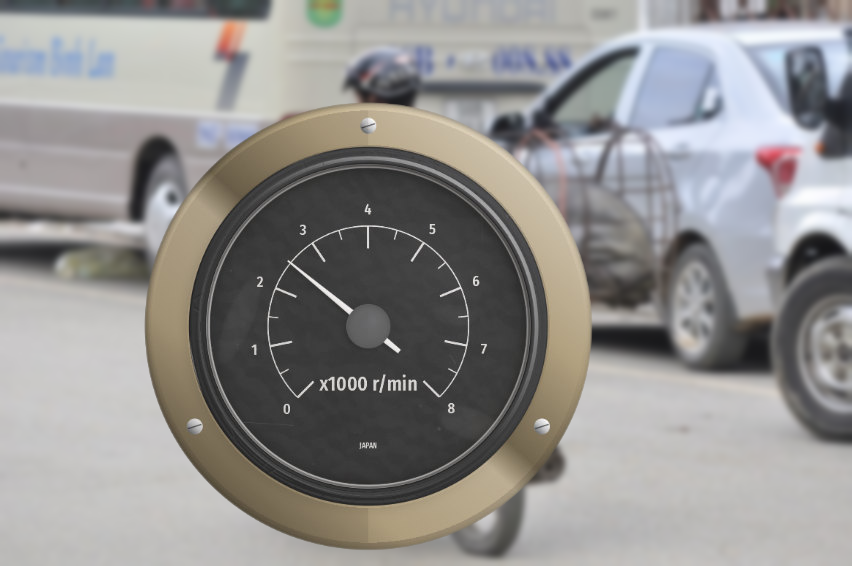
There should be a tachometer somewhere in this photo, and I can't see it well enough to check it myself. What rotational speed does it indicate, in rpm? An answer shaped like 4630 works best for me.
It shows 2500
